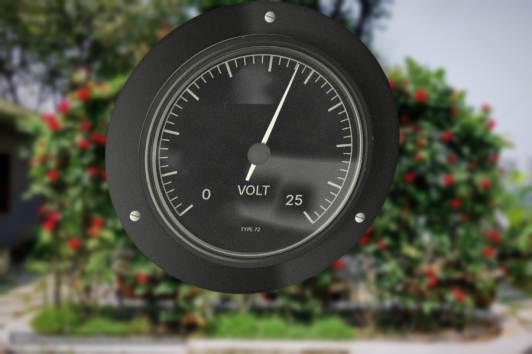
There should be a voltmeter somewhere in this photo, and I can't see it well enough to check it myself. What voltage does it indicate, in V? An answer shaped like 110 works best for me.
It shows 14
